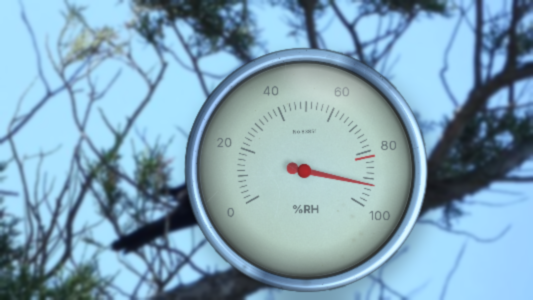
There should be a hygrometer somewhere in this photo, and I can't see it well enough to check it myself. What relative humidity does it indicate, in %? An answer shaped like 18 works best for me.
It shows 92
